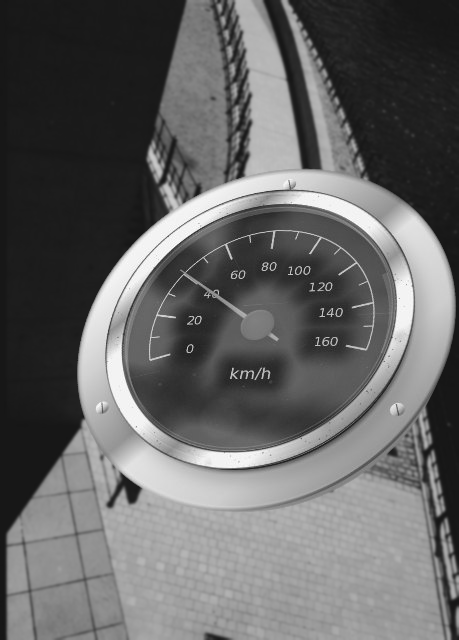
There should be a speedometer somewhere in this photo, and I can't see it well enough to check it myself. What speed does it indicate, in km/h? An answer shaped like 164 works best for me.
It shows 40
